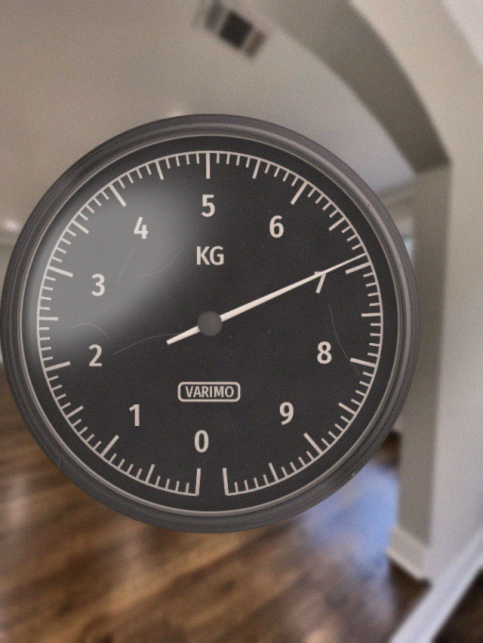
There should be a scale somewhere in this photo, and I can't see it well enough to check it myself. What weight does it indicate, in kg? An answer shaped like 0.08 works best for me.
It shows 6.9
